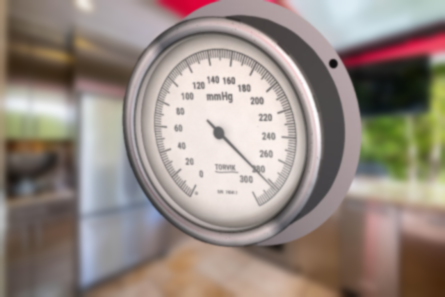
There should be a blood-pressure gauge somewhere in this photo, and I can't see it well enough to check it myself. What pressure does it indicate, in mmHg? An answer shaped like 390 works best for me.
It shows 280
